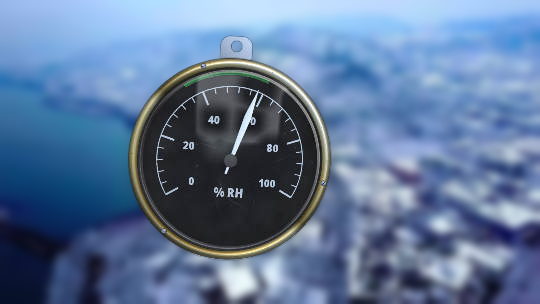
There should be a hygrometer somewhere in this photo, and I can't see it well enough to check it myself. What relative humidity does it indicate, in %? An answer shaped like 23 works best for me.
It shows 58
